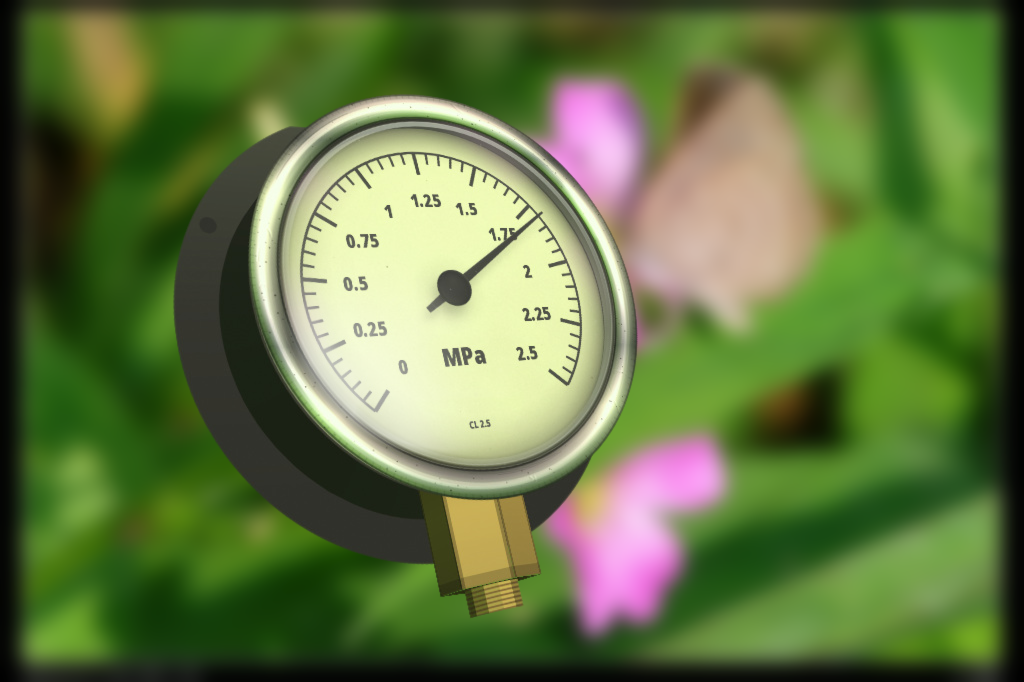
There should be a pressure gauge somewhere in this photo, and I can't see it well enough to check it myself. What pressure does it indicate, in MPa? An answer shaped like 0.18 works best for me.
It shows 1.8
